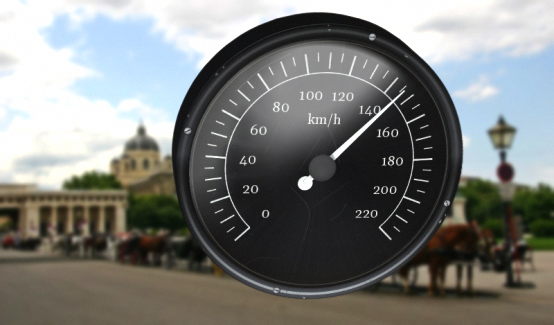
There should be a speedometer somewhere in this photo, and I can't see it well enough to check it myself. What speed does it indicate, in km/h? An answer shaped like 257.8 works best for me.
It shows 145
